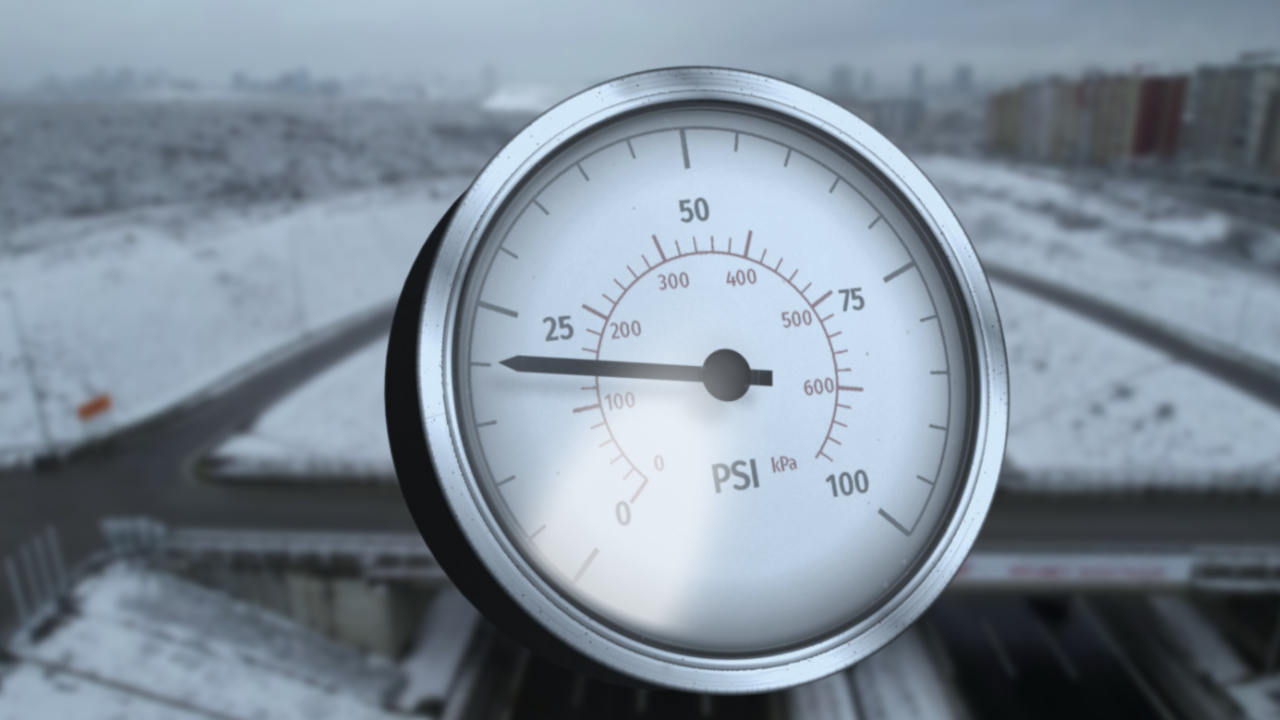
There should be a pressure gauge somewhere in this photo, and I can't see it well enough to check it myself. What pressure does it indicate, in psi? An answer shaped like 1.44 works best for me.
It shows 20
